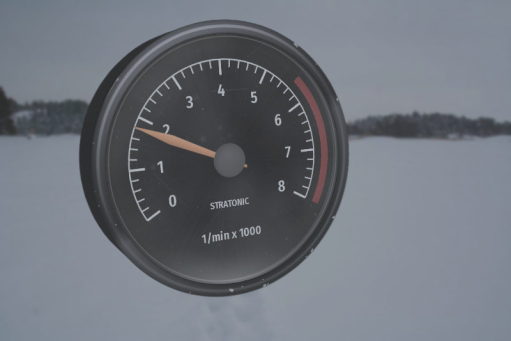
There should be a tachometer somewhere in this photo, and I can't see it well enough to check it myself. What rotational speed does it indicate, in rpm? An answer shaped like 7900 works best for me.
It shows 1800
